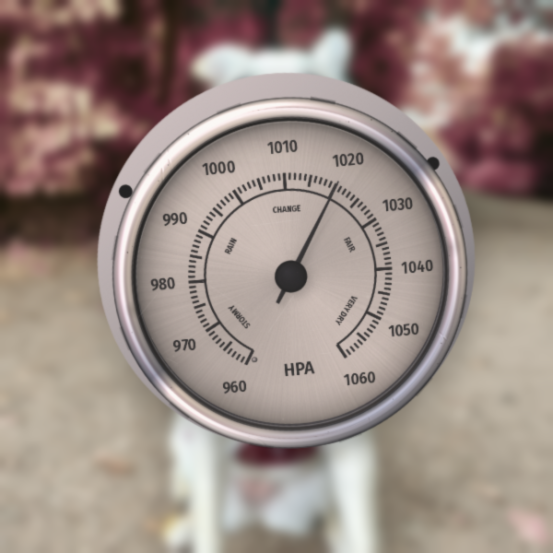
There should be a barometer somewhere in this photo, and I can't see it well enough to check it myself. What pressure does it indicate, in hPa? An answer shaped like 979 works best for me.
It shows 1020
